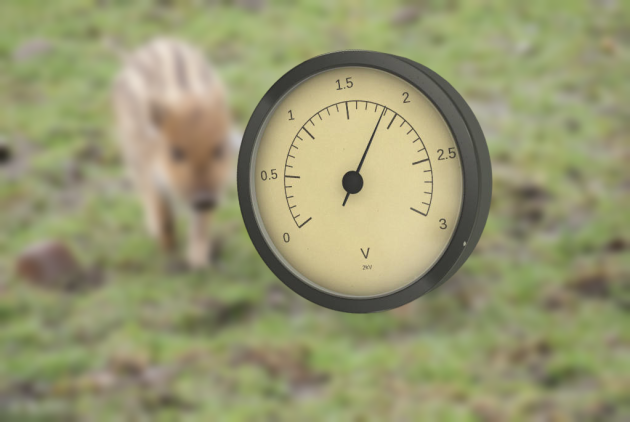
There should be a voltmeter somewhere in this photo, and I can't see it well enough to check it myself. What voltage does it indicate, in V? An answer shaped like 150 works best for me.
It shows 1.9
